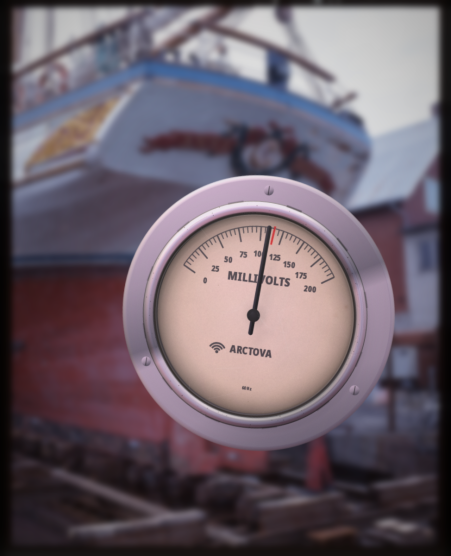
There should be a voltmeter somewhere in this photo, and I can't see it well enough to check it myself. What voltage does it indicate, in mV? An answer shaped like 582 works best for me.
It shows 110
